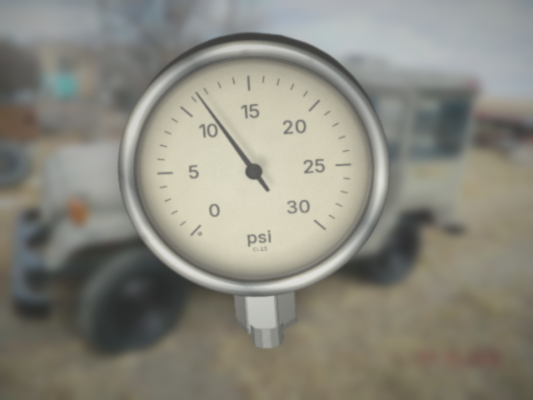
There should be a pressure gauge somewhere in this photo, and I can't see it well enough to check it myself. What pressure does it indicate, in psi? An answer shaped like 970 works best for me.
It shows 11.5
